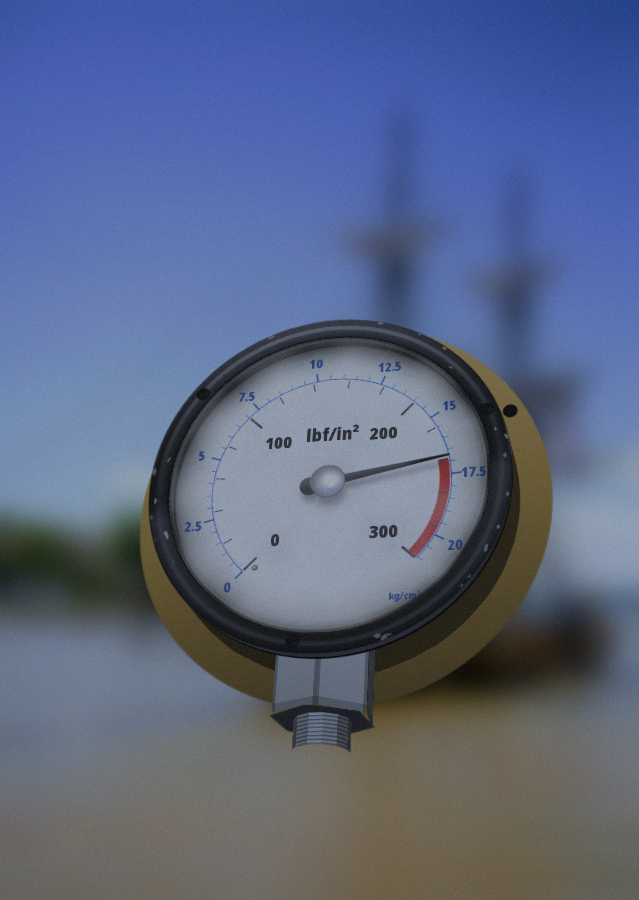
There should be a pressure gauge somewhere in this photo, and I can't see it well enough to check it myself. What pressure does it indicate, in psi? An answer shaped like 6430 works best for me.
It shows 240
